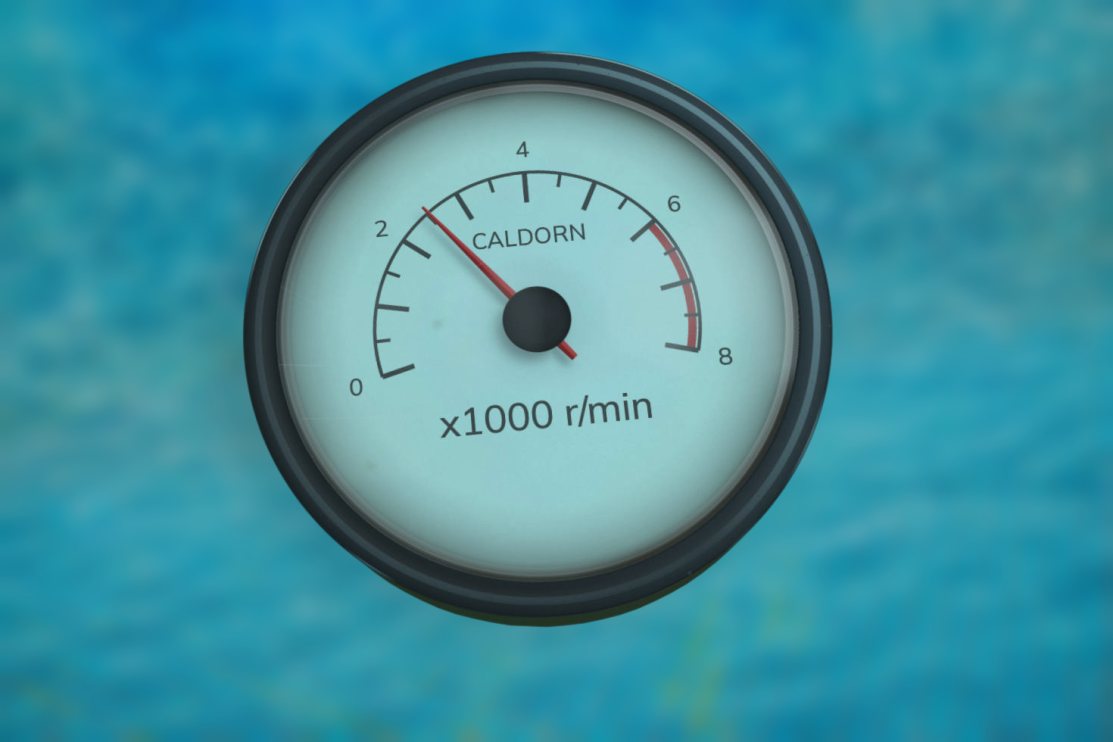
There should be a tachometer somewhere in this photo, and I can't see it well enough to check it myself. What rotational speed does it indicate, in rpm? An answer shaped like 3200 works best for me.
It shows 2500
